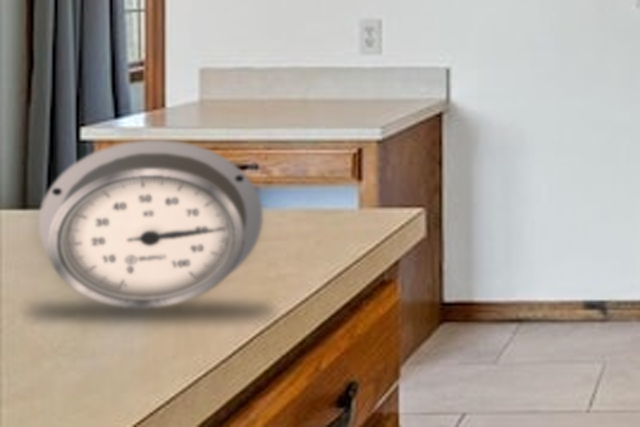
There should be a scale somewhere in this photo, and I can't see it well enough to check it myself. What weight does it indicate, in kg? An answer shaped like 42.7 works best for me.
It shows 80
